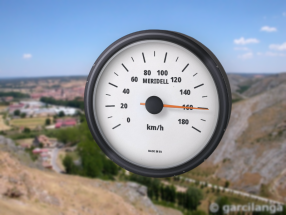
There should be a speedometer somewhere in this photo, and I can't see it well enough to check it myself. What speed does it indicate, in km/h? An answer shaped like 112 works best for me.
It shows 160
